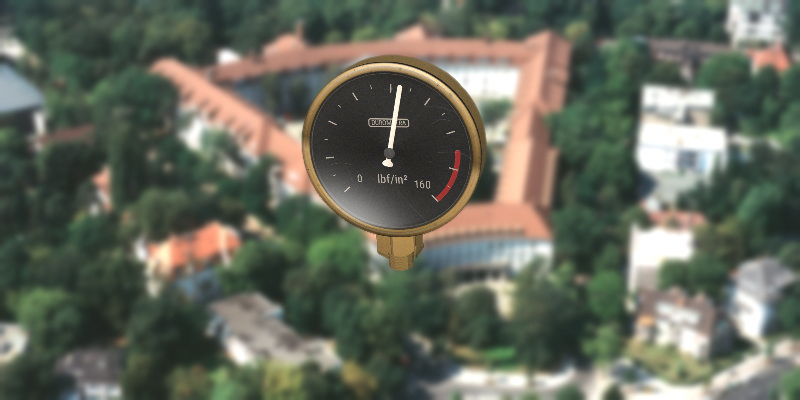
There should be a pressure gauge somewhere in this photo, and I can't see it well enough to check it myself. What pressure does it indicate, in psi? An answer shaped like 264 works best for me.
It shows 85
